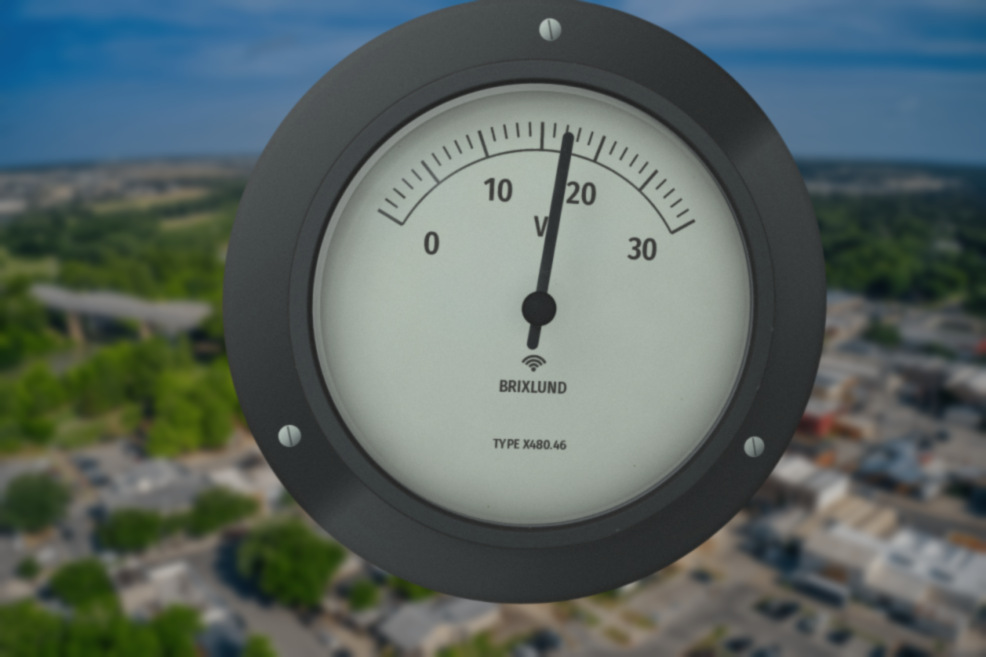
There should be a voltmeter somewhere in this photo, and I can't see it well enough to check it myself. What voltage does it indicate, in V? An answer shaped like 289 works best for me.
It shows 17
